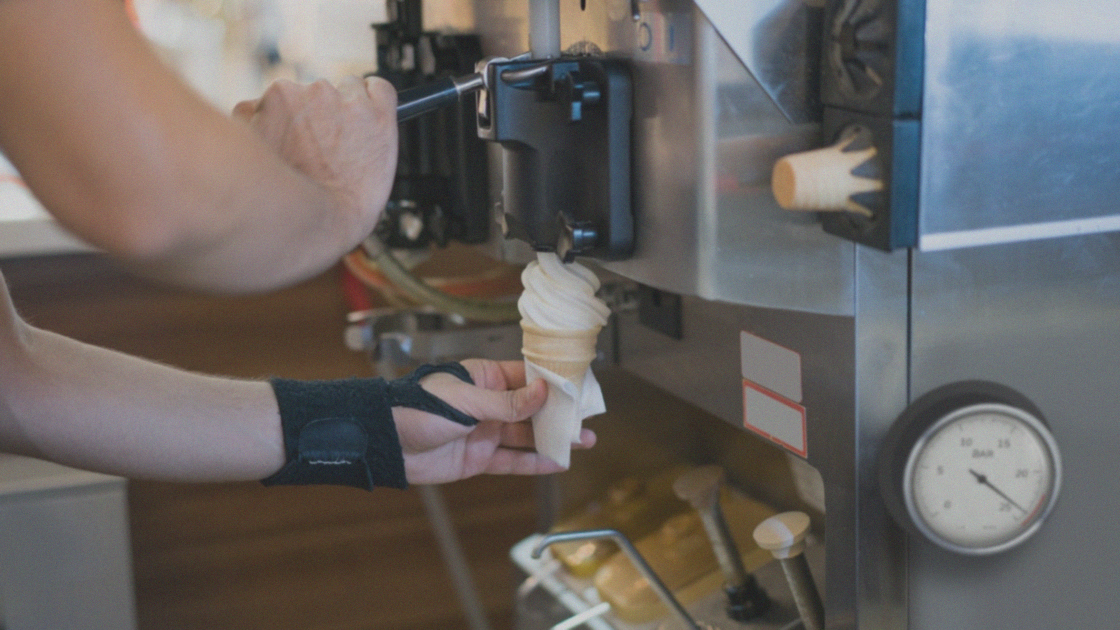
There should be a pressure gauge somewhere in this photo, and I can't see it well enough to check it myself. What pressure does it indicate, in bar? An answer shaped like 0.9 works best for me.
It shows 24
